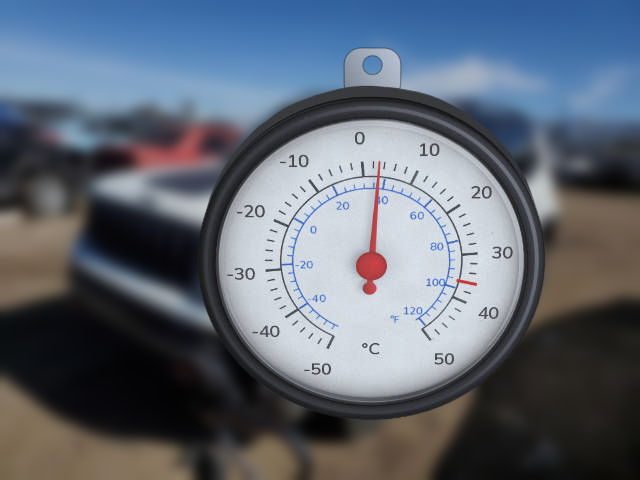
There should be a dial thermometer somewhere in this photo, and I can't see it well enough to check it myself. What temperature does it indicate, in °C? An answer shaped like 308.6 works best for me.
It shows 3
